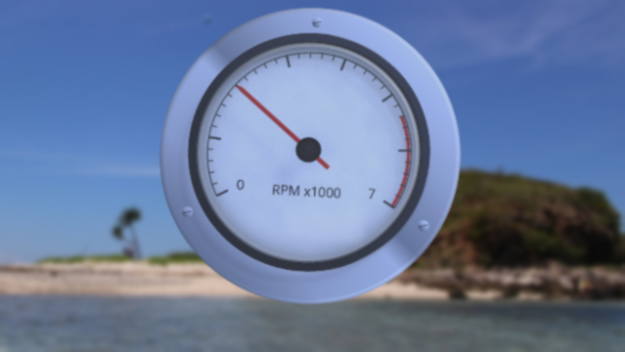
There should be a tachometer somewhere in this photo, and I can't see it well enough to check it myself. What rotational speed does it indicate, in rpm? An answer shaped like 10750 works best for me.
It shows 2000
